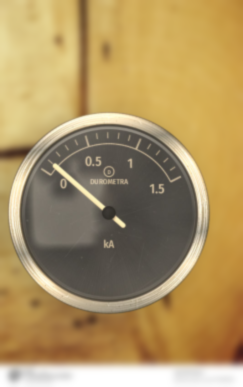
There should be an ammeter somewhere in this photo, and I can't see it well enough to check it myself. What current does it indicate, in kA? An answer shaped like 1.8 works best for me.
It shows 0.1
